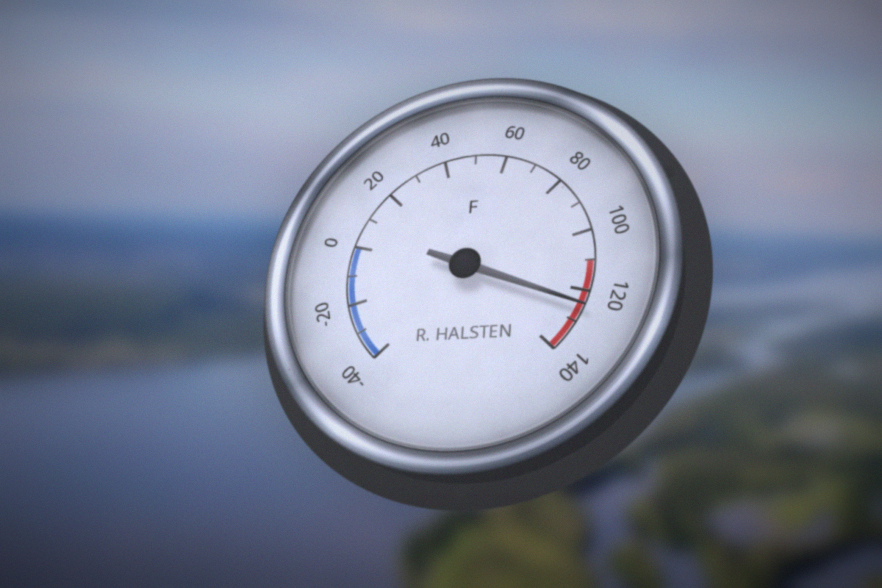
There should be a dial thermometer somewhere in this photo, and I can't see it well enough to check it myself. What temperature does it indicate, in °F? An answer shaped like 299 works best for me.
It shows 125
